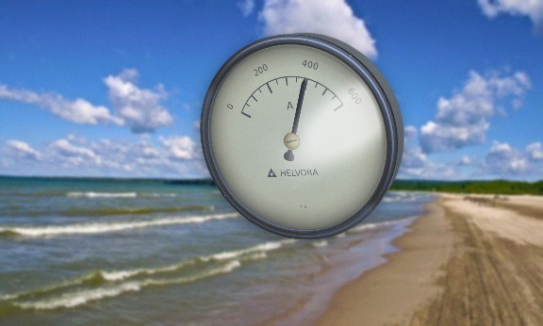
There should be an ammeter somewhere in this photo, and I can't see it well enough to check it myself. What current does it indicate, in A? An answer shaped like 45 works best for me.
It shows 400
